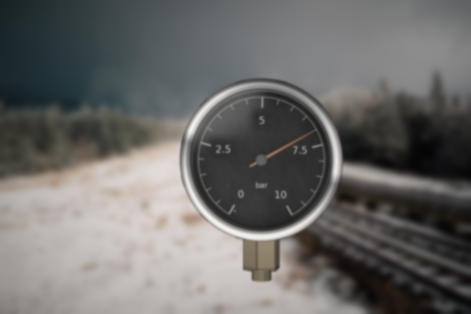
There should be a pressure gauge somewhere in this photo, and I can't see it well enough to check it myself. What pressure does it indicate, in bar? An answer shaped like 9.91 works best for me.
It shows 7
